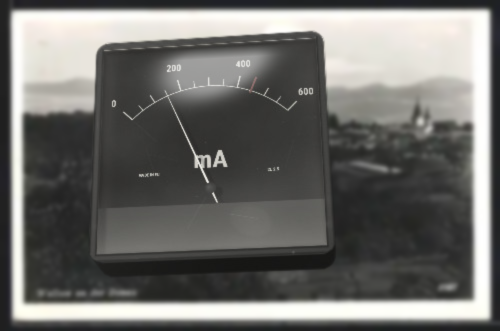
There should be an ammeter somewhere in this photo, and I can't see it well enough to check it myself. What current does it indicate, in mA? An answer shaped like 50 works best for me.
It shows 150
